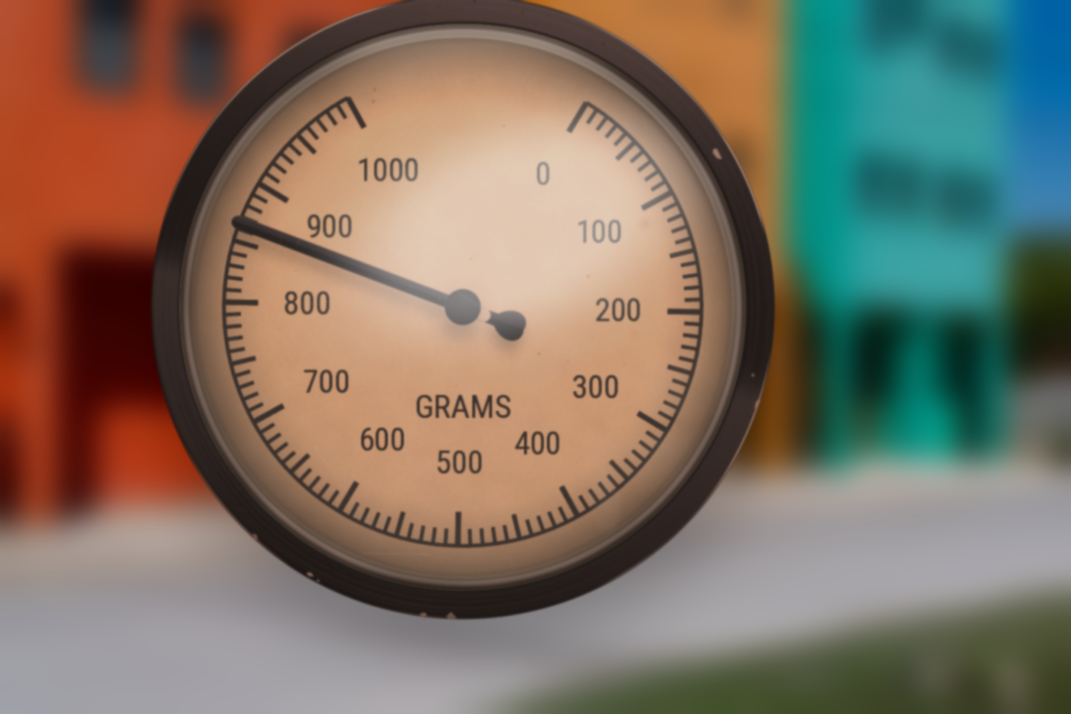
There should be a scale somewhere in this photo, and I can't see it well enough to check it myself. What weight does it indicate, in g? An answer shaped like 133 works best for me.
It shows 865
